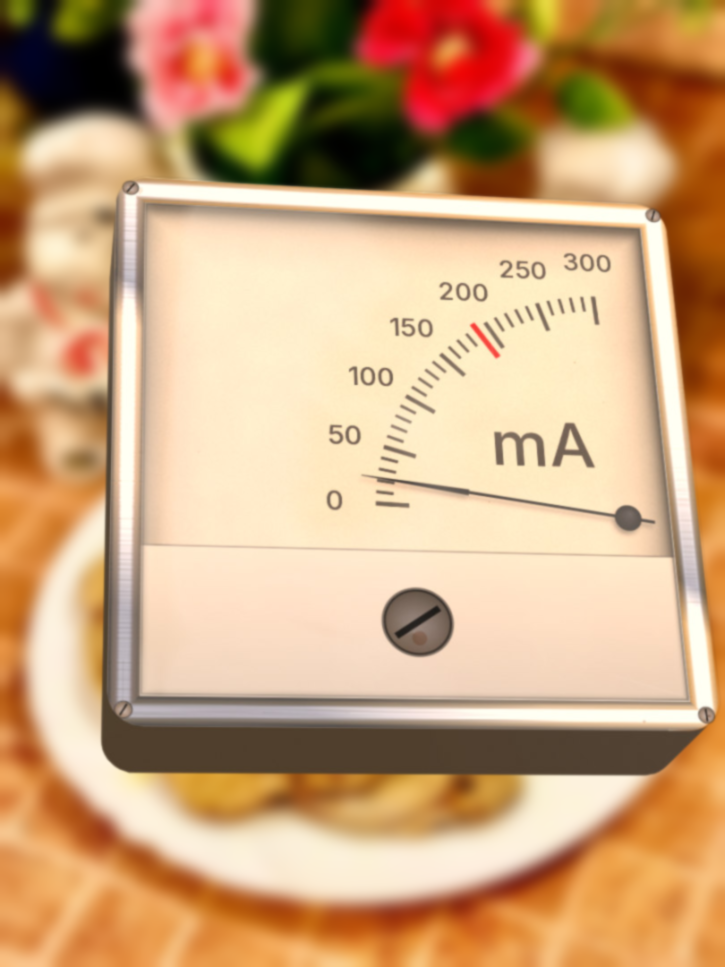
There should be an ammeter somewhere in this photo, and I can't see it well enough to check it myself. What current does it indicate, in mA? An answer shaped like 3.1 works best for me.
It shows 20
